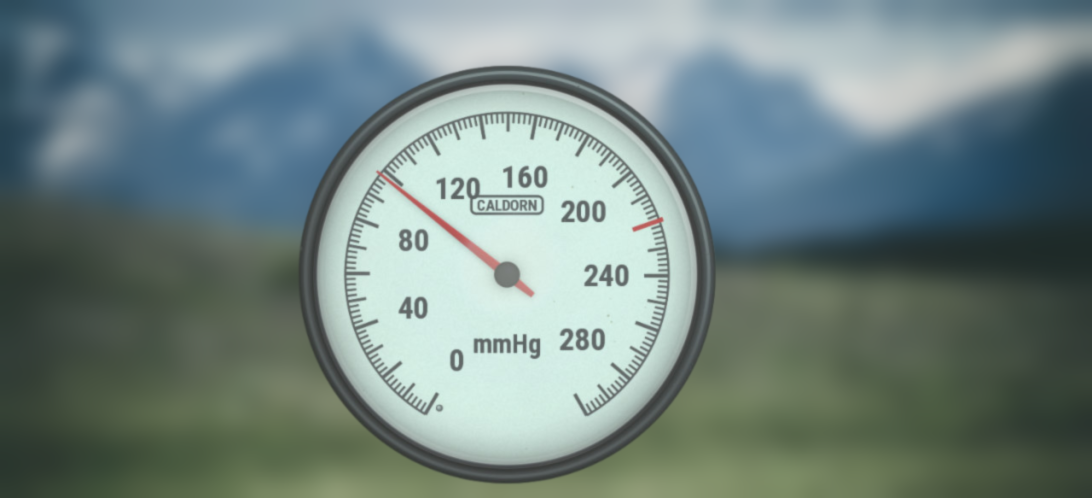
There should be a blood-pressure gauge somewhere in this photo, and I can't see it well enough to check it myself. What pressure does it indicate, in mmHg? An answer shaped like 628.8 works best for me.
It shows 98
